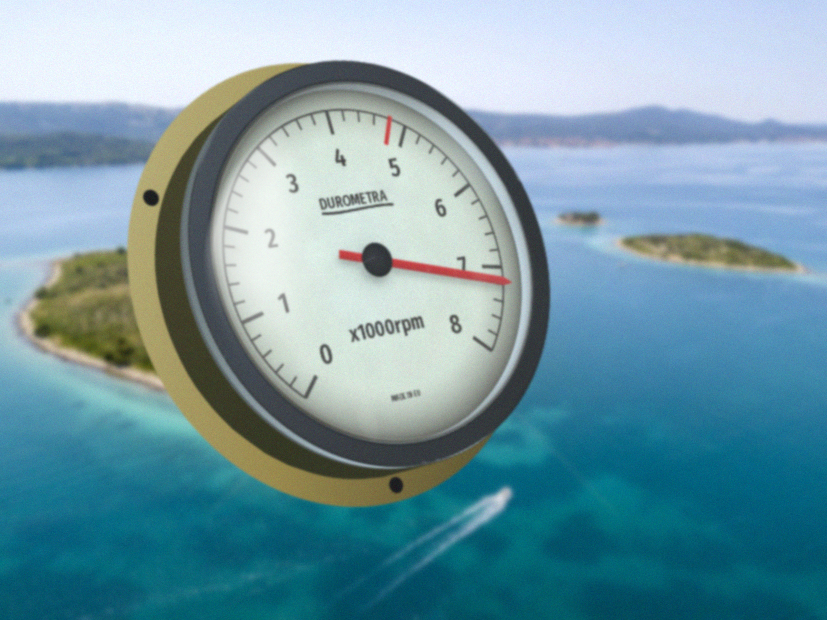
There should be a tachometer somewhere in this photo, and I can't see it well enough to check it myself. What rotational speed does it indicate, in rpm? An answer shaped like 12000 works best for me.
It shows 7200
